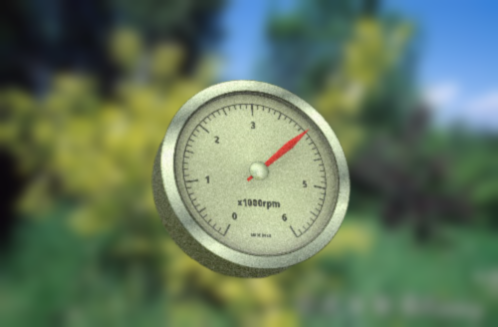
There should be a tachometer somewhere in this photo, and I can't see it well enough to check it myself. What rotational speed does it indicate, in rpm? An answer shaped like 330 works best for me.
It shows 4000
